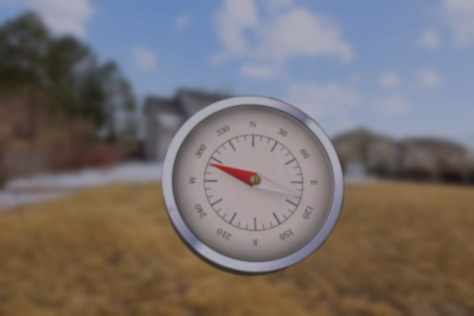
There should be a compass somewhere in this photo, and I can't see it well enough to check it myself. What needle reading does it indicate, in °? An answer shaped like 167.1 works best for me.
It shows 290
